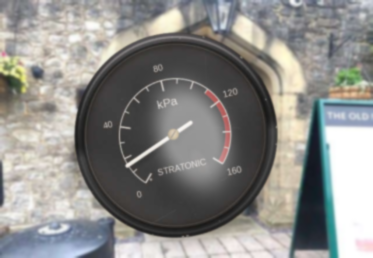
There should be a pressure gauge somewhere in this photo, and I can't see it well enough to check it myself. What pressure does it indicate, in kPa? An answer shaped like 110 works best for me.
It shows 15
